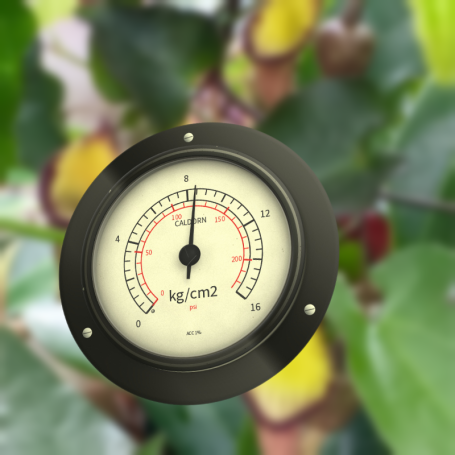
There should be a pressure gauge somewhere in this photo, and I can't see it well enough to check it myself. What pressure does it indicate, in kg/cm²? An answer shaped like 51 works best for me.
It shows 8.5
